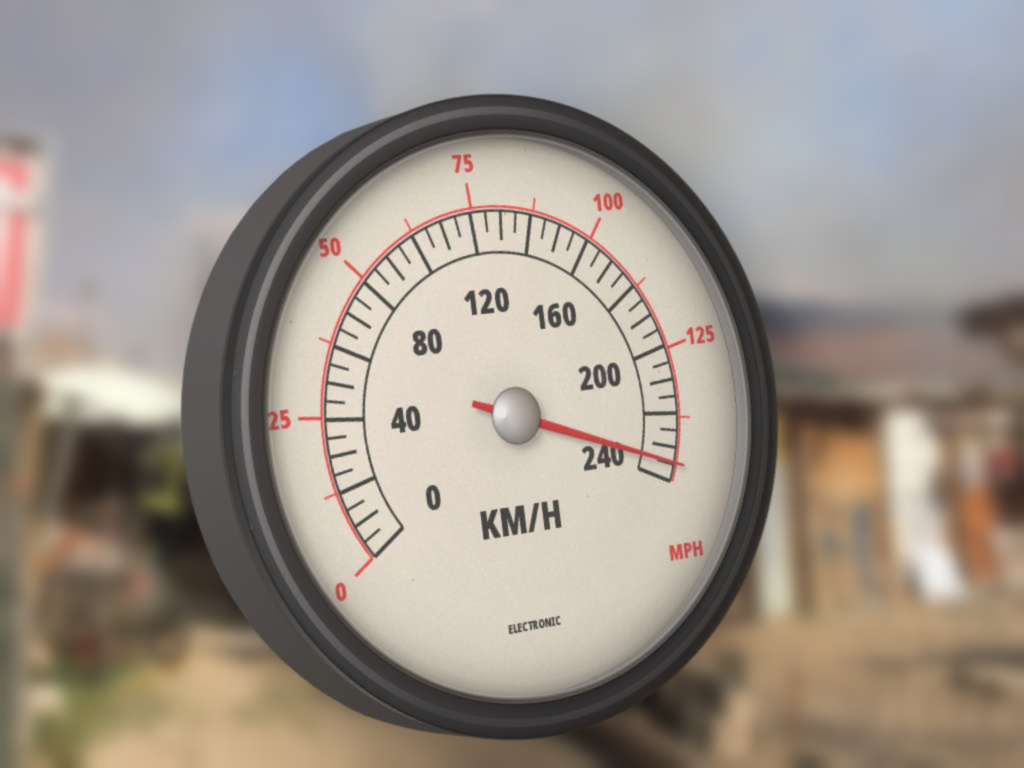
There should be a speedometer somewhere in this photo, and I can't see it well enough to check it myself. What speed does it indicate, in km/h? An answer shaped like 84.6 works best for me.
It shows 235
